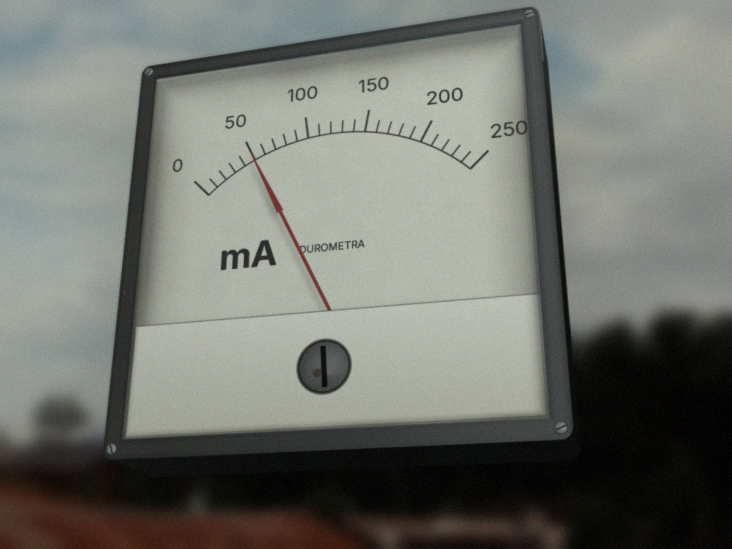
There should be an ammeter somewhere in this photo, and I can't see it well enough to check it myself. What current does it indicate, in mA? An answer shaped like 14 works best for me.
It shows 50
